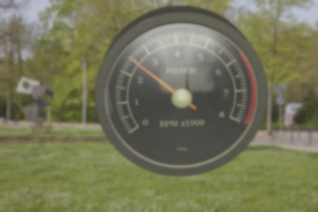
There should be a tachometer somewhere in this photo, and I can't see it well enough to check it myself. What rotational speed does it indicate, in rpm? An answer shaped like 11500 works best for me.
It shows 2500
